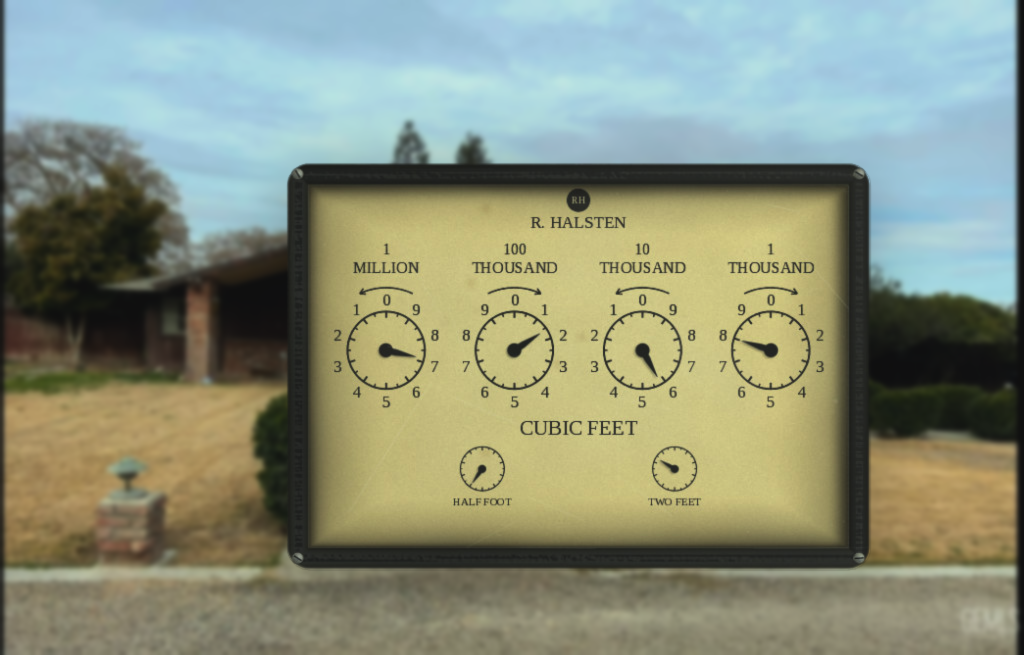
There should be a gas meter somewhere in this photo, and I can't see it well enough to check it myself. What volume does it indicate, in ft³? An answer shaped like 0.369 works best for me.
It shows 715800
